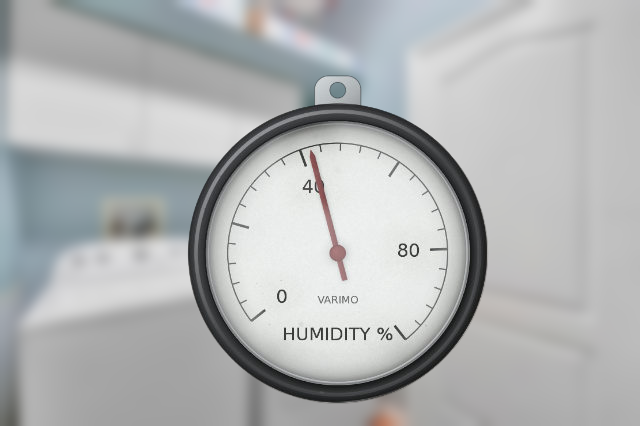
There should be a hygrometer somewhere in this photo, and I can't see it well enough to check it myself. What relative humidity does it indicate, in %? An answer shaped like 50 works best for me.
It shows 42
